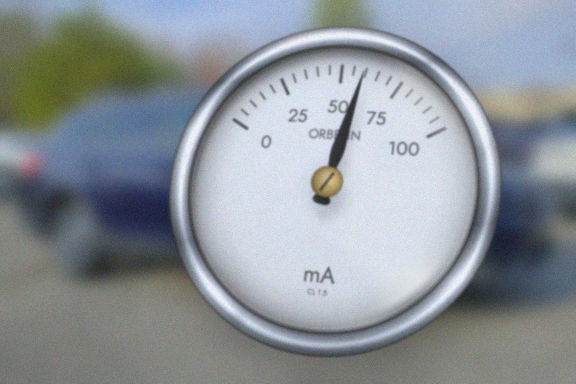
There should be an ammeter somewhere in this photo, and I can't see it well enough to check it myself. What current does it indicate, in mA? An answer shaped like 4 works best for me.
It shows 60
